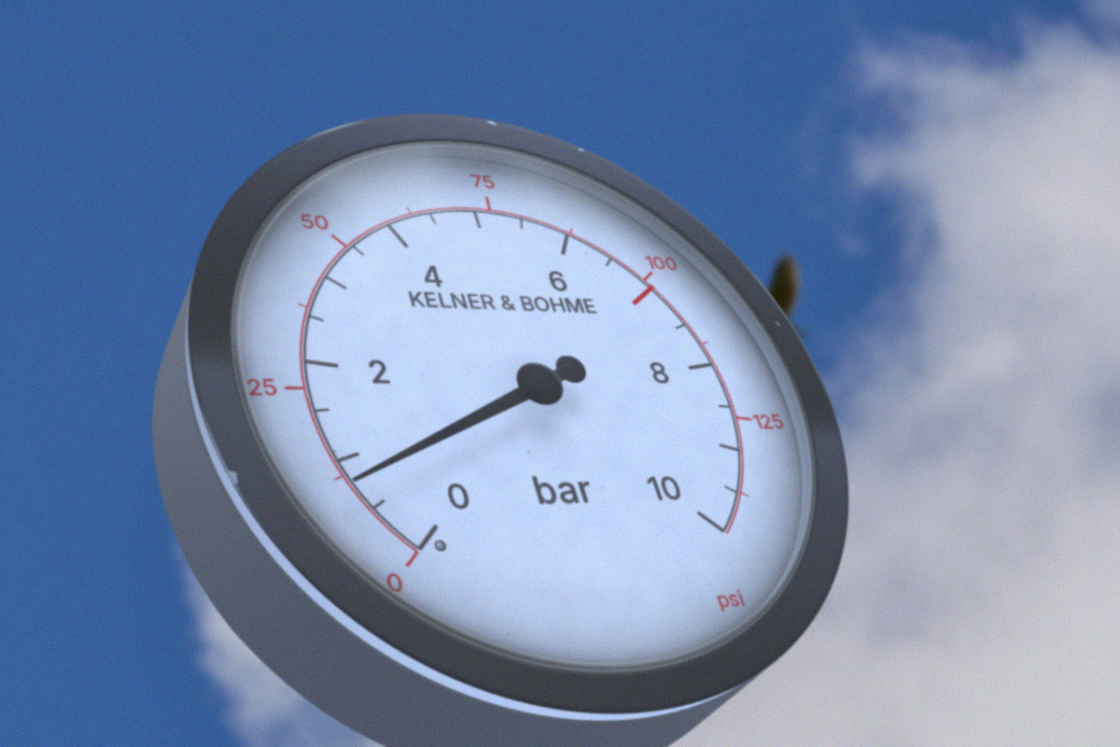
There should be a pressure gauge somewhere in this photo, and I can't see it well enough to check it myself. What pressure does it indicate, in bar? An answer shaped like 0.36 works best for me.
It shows 0.75
